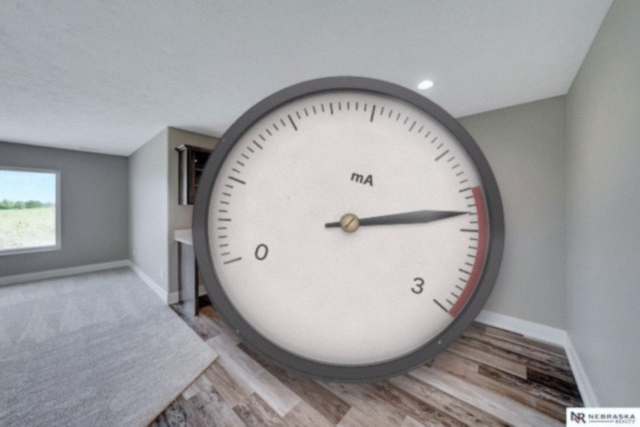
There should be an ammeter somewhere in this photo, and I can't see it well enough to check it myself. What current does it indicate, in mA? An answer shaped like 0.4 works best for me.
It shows 2.4
